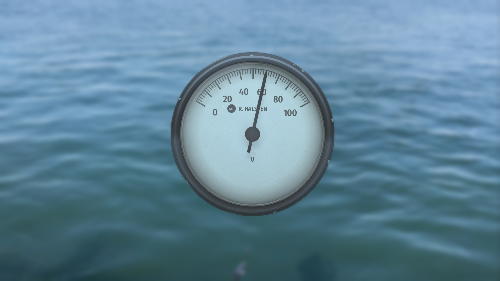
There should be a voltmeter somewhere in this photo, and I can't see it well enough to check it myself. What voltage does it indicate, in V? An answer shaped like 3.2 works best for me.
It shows 60
